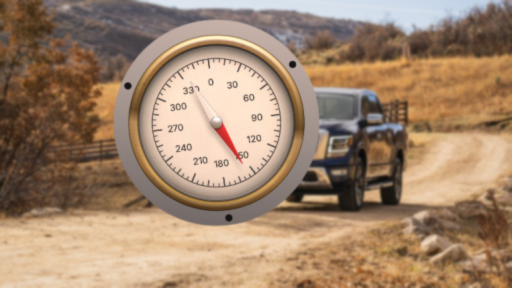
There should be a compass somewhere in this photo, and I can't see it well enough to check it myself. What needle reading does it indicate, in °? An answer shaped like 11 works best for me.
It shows 155
